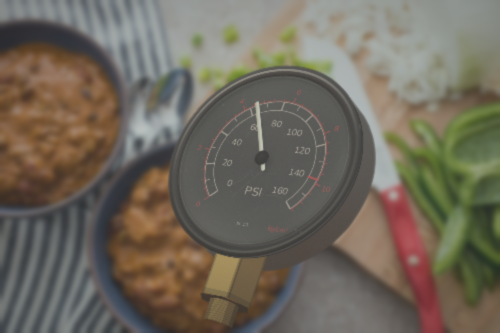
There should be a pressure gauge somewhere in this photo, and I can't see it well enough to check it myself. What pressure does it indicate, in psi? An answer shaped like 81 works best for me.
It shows 65
